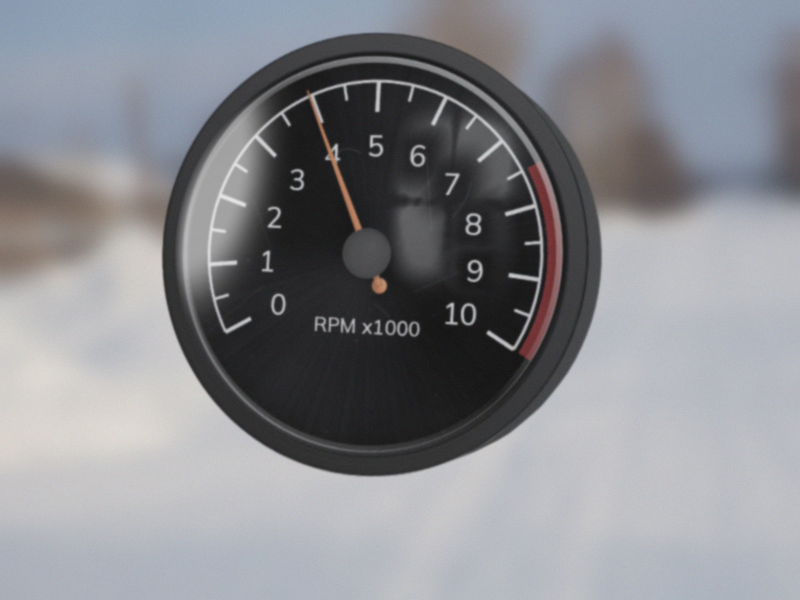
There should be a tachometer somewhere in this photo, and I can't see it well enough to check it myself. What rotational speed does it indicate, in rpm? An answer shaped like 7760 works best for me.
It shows 4000
